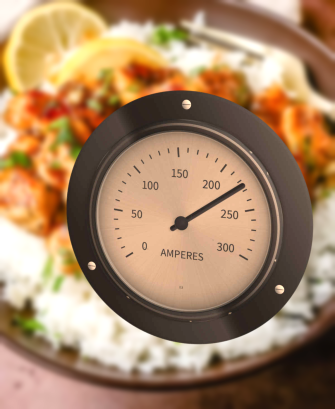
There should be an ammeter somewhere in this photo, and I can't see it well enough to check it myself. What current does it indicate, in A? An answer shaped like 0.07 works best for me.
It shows 225
